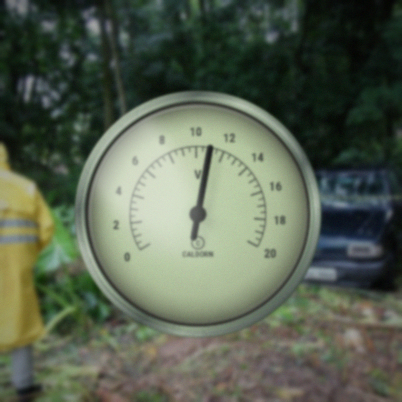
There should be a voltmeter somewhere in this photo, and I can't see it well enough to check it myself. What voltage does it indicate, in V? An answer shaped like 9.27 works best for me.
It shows 11
